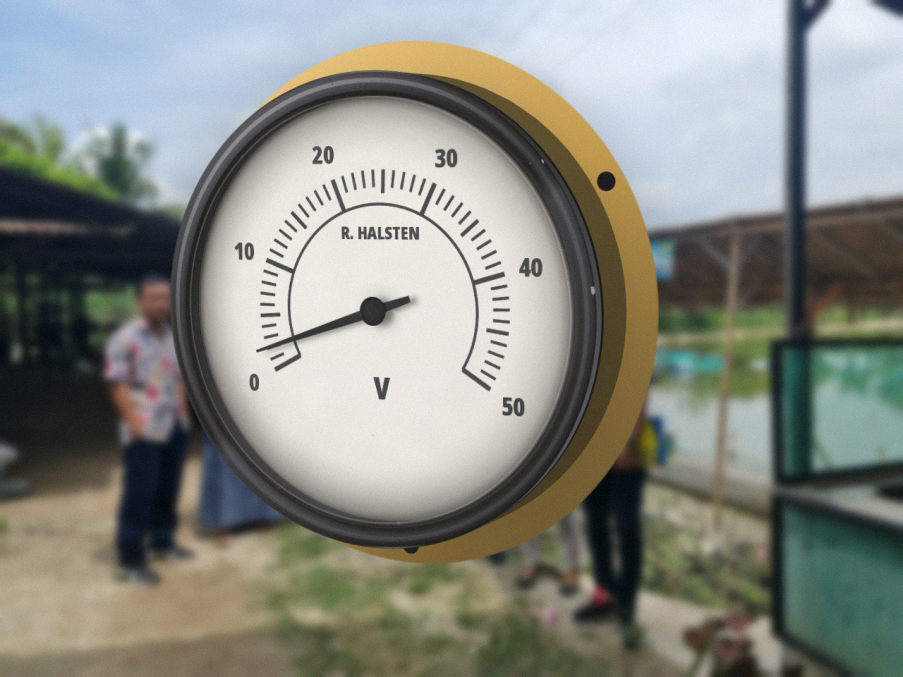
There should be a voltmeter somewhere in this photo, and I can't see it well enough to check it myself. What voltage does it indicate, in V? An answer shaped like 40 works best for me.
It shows 2
